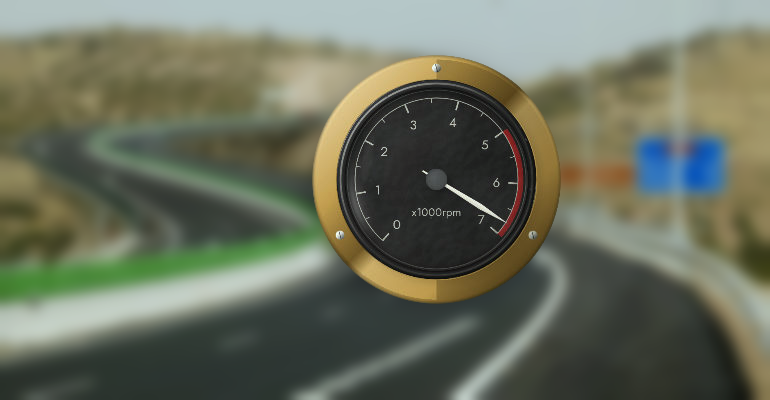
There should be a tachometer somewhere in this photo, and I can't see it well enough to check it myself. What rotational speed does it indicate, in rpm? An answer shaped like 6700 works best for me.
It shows 6750
